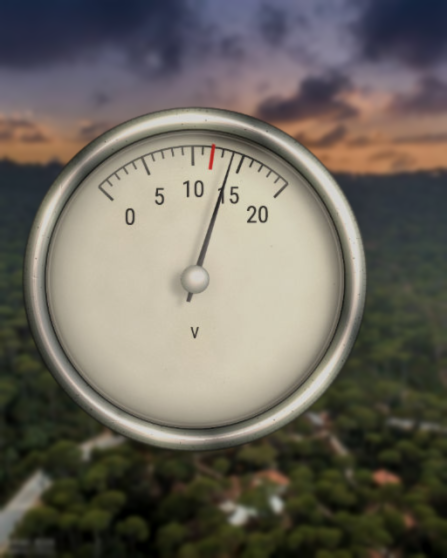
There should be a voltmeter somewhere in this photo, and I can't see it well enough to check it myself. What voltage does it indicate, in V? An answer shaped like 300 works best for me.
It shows 14
